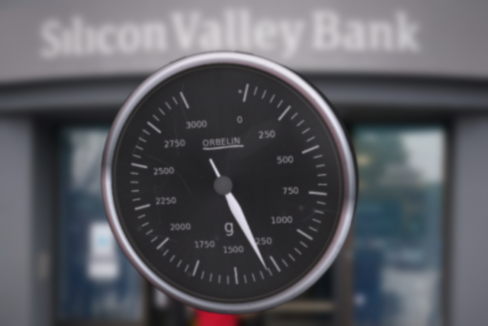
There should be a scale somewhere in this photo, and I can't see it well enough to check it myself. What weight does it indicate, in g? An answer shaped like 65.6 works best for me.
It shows 1300
